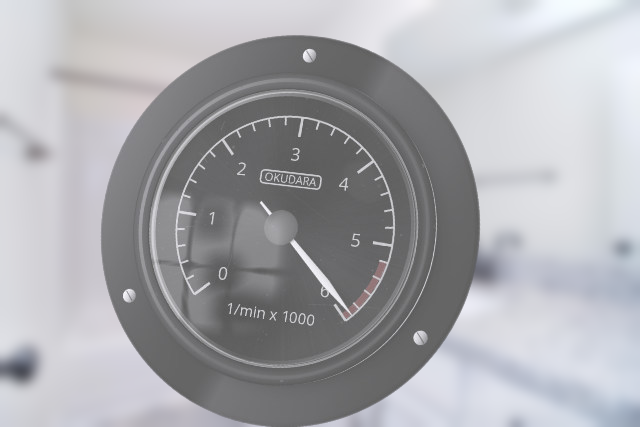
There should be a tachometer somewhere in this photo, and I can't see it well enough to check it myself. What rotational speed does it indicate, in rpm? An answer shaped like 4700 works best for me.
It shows 5900
